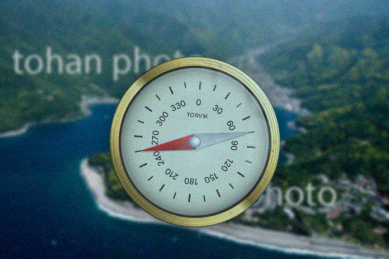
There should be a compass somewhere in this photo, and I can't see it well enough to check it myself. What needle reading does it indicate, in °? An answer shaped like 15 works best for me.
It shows 255
